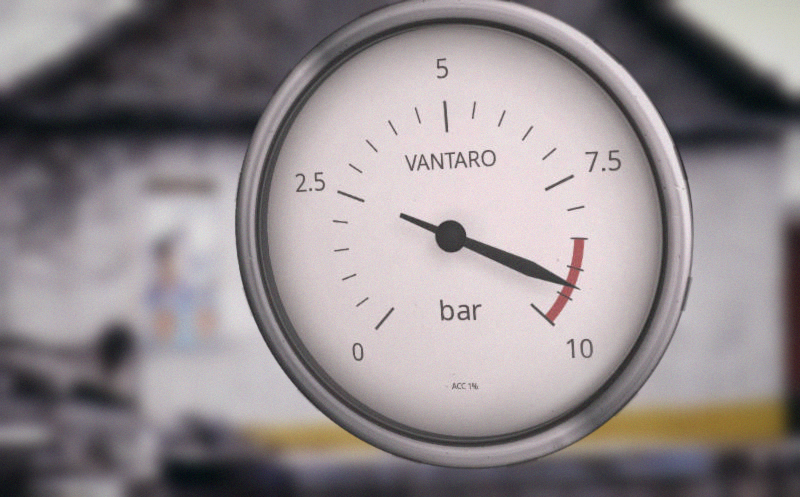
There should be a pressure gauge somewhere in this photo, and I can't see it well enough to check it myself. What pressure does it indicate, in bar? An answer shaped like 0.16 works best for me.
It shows 9.25
